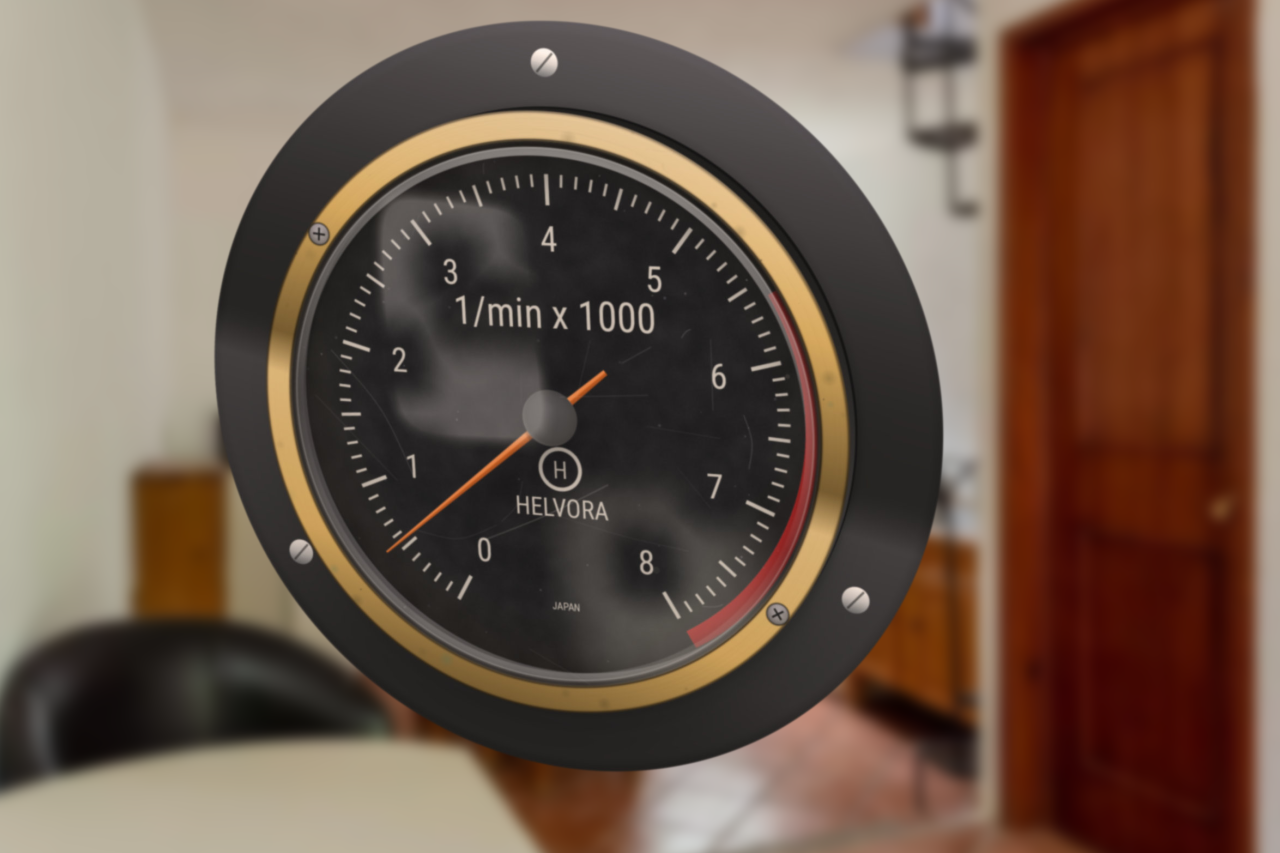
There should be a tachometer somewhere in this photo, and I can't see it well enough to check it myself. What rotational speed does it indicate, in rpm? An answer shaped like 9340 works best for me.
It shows 550
